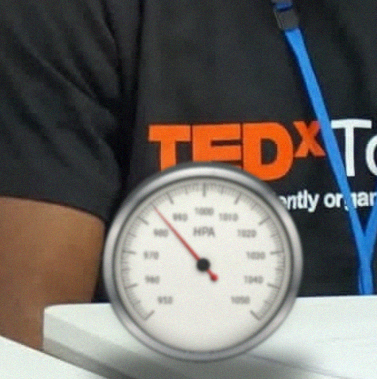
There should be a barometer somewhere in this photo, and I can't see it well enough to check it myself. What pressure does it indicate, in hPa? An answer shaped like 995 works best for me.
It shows 985
